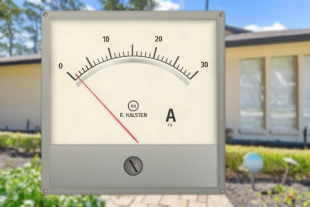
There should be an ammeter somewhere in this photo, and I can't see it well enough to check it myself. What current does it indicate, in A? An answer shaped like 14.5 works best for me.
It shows 1
